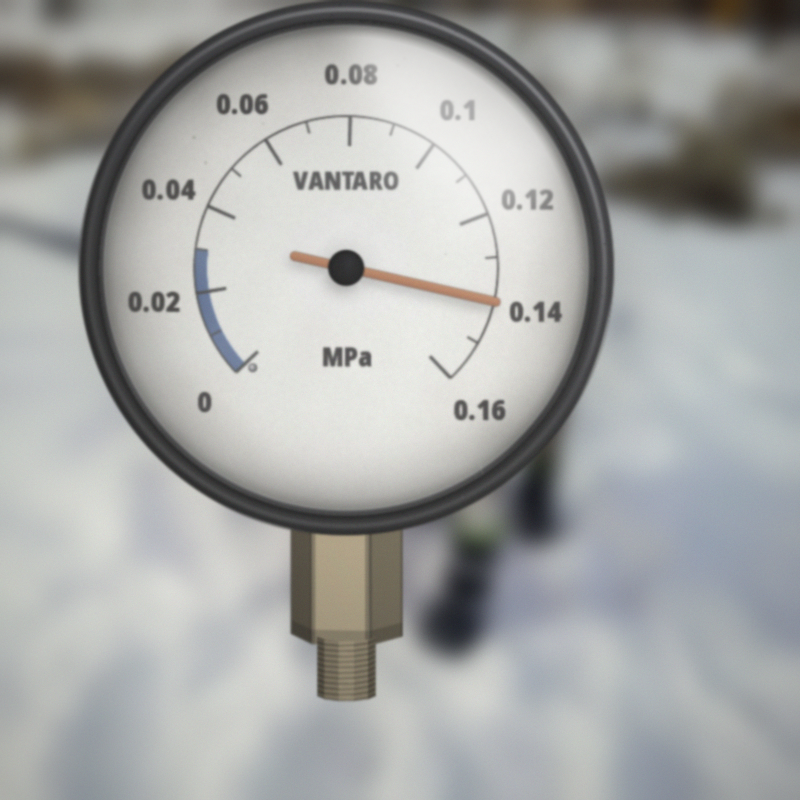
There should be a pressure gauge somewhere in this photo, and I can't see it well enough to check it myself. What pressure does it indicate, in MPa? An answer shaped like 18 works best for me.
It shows 0.14
